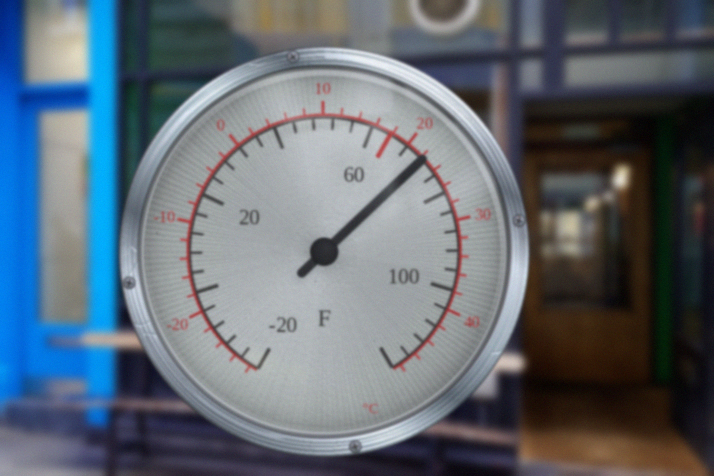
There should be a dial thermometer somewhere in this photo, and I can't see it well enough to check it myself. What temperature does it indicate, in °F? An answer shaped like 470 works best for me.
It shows 72
